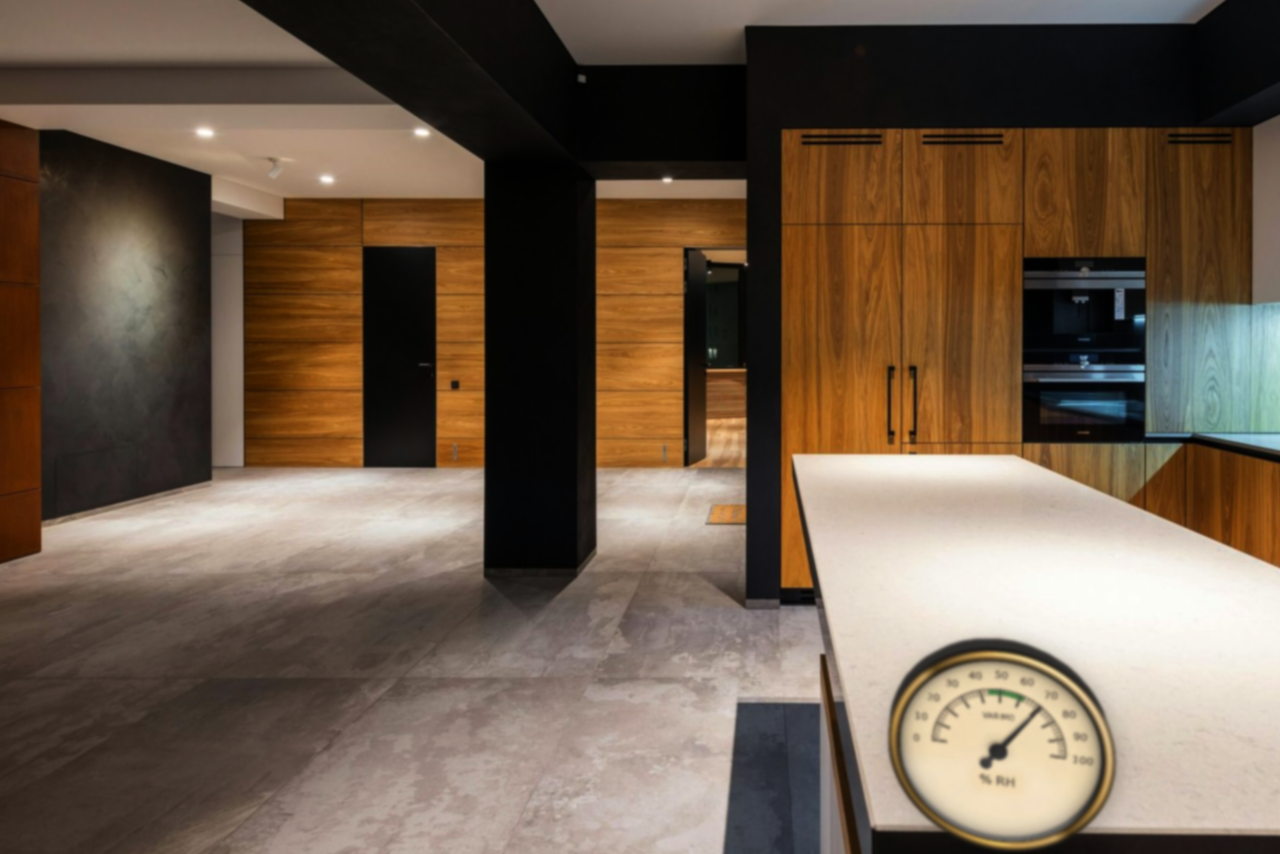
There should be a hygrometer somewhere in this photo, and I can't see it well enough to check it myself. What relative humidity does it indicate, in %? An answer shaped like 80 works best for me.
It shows 70
